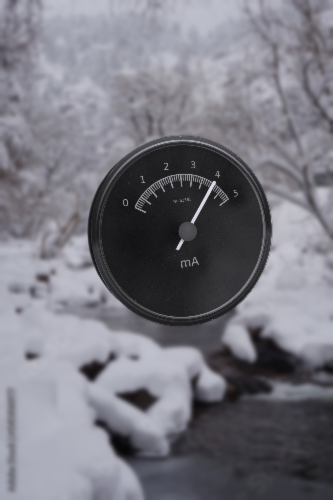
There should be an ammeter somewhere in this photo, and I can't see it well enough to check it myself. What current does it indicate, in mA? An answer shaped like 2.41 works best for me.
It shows 4
